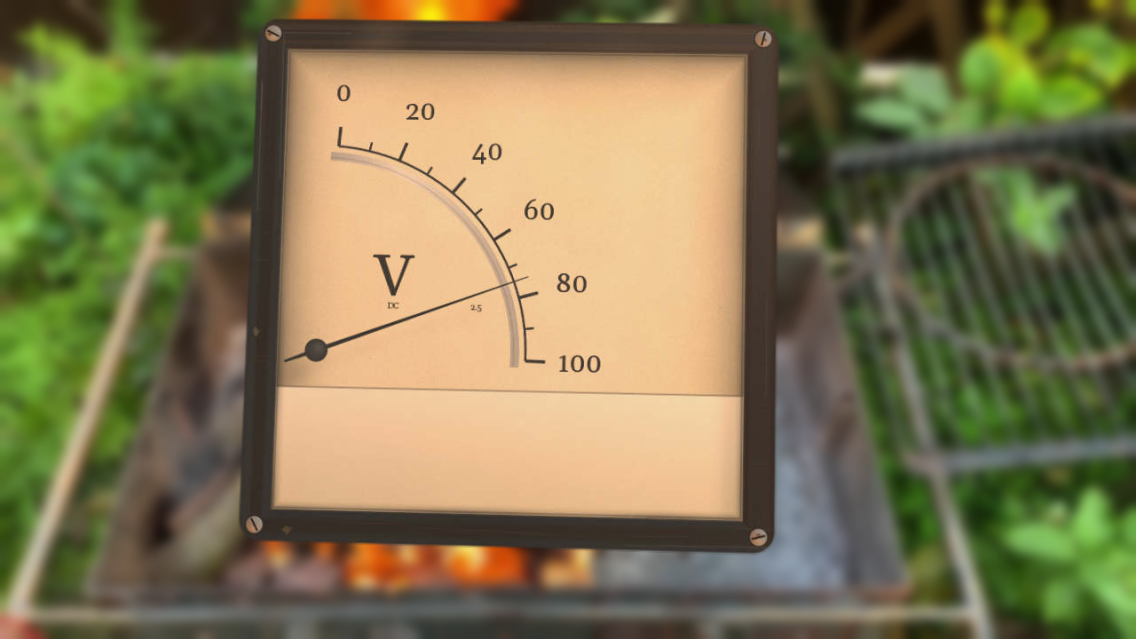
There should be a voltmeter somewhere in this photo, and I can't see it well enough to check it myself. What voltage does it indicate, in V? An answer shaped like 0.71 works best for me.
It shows 75
